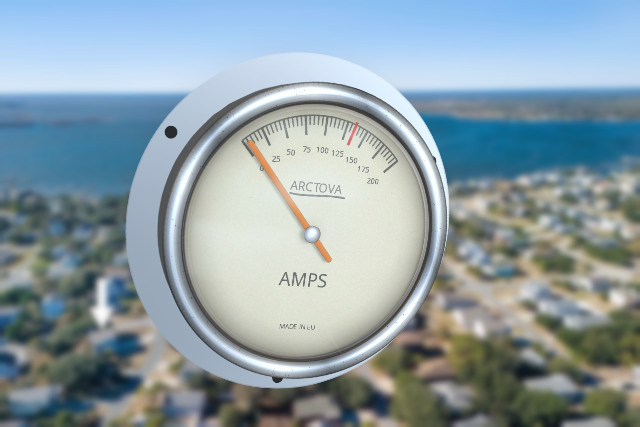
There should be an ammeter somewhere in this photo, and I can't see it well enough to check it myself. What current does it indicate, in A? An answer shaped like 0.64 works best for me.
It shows 5
